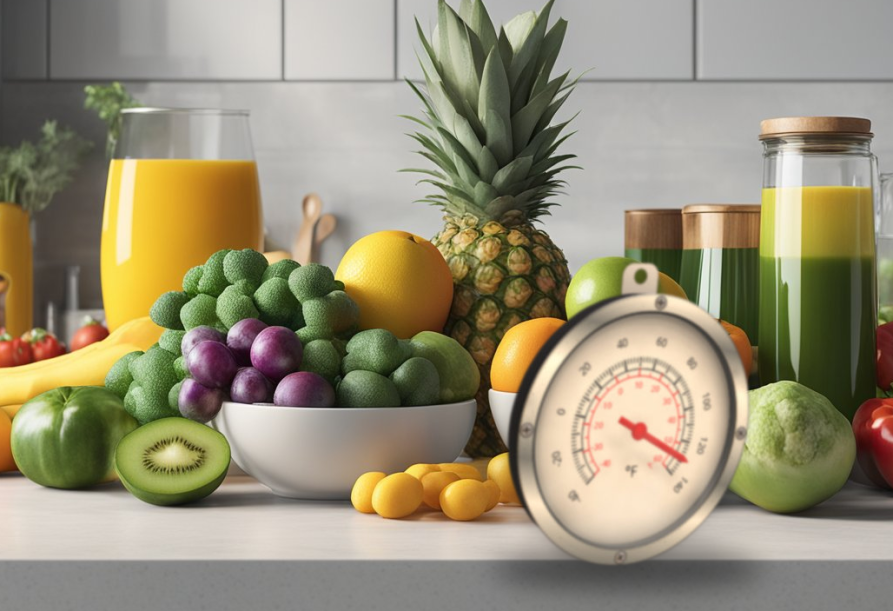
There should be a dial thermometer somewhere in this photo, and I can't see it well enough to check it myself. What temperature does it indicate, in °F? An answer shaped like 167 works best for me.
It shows 130
